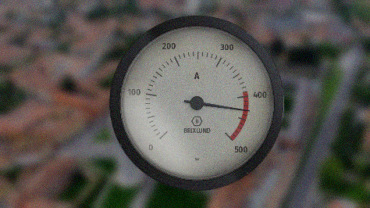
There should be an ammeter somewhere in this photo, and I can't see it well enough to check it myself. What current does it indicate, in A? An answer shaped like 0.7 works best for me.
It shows 430
